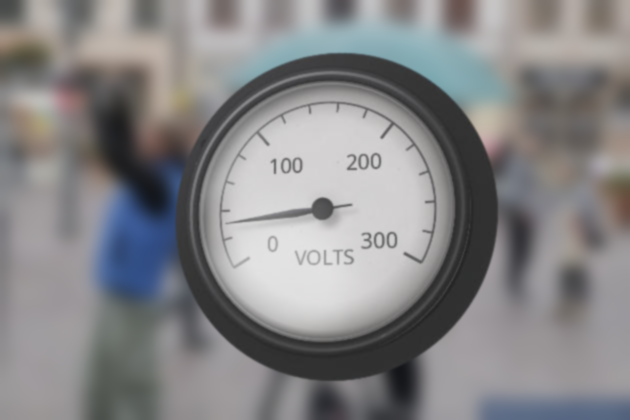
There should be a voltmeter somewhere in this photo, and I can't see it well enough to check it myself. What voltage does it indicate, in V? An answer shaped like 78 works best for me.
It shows 30
